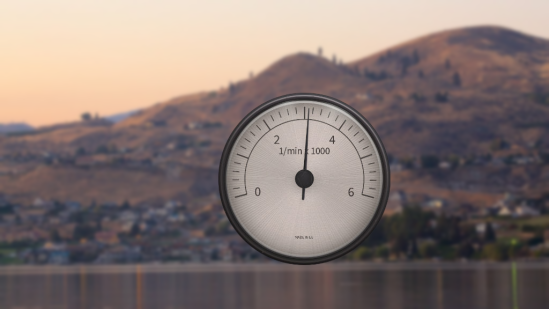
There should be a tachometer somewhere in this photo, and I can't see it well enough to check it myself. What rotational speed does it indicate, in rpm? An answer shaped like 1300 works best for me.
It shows 3100
